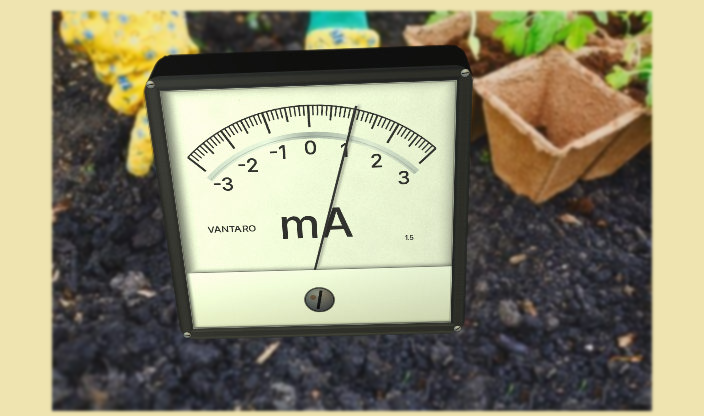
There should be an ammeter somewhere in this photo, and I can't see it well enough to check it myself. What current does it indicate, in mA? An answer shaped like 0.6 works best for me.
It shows 1
